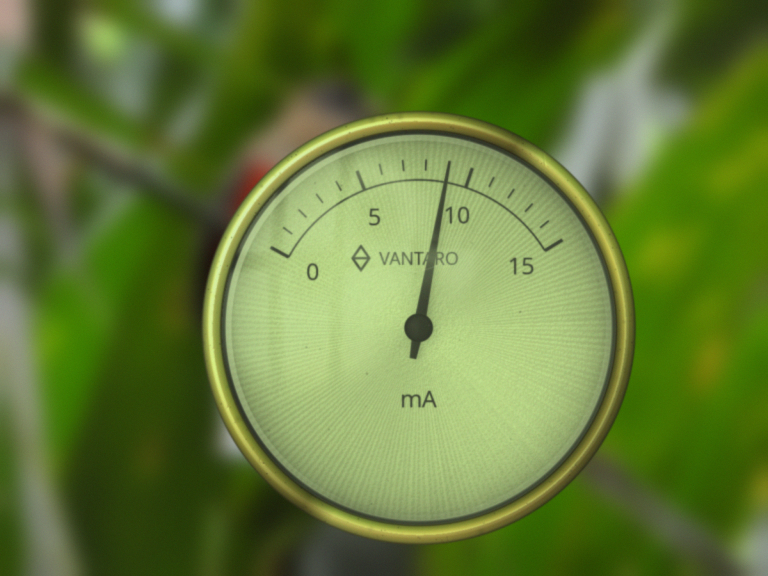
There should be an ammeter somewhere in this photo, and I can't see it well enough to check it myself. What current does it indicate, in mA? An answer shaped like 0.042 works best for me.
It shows 9
